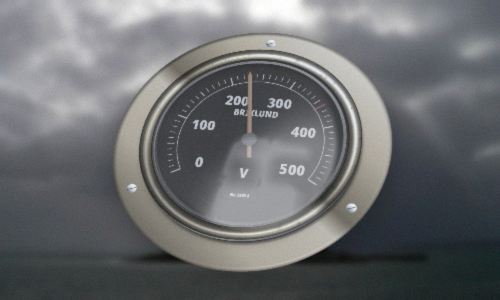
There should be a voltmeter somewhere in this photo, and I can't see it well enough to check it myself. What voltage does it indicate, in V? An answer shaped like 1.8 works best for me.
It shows 230
